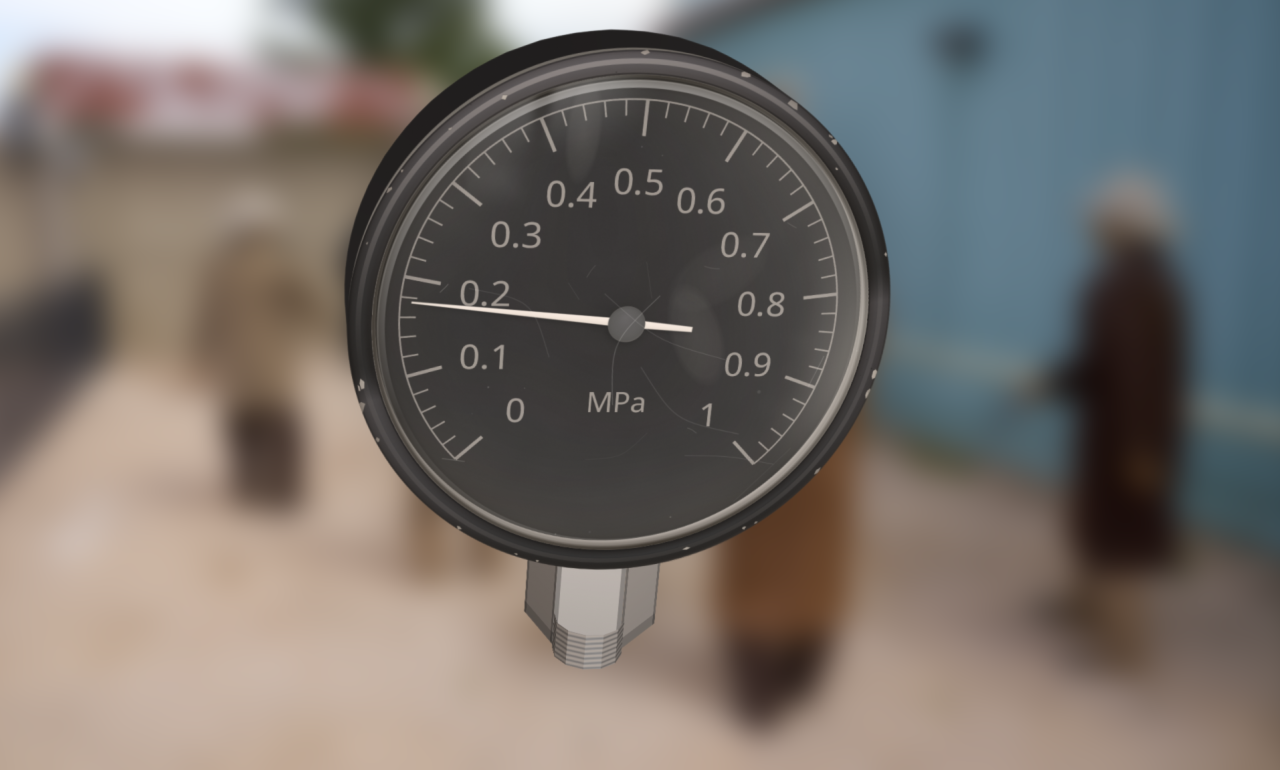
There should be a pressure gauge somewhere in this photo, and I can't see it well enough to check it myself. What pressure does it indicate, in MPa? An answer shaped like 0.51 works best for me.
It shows 0.18
